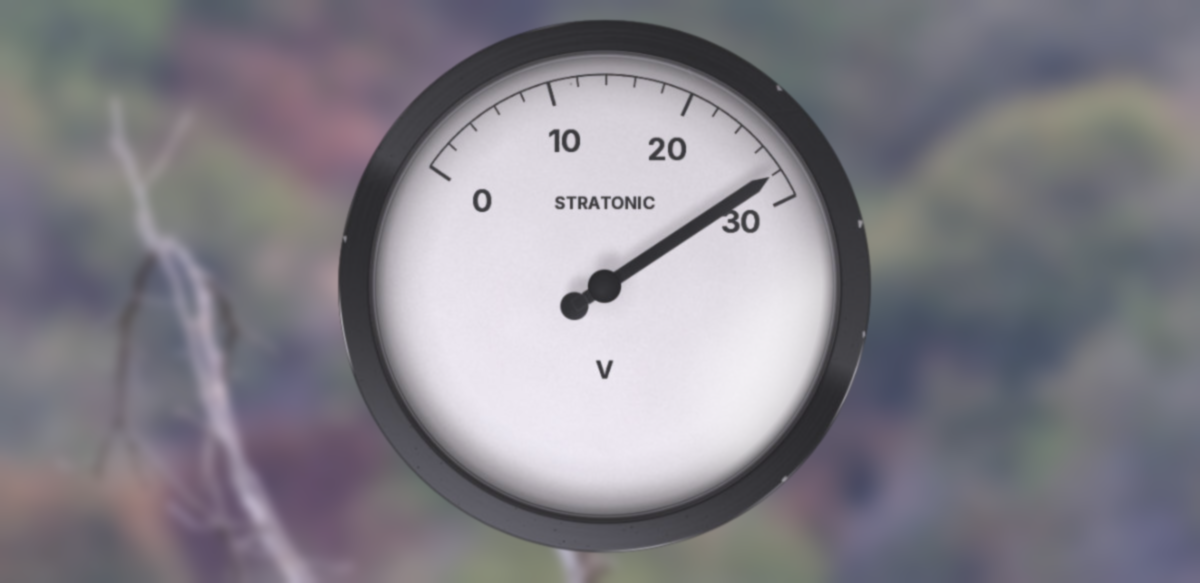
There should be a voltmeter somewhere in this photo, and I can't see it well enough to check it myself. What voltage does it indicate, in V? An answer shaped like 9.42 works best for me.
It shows 28
